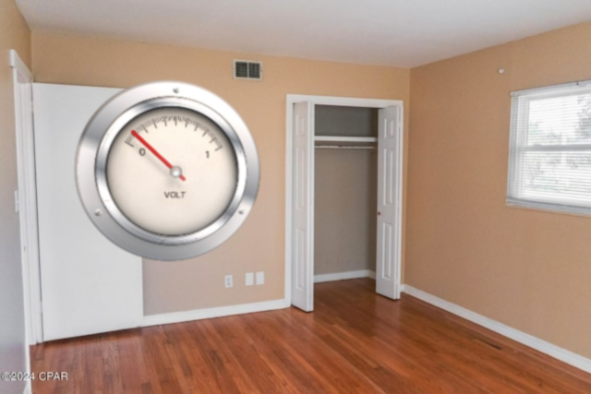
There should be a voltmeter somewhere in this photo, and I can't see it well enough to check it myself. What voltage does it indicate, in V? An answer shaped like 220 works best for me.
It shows 0.1
